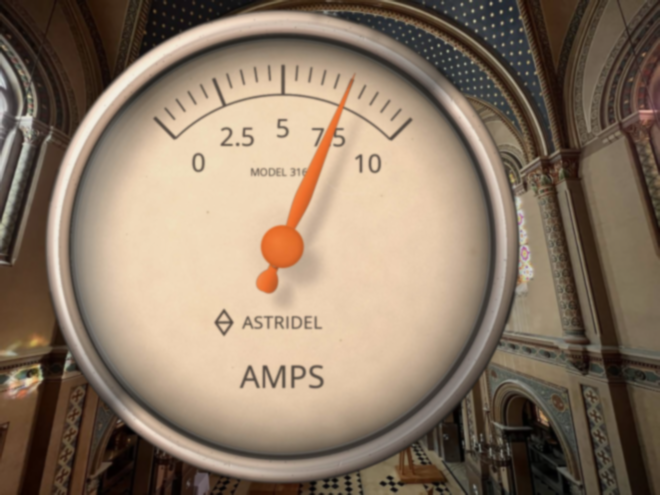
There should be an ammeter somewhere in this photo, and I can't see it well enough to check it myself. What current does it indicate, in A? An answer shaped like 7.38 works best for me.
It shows 7.5
